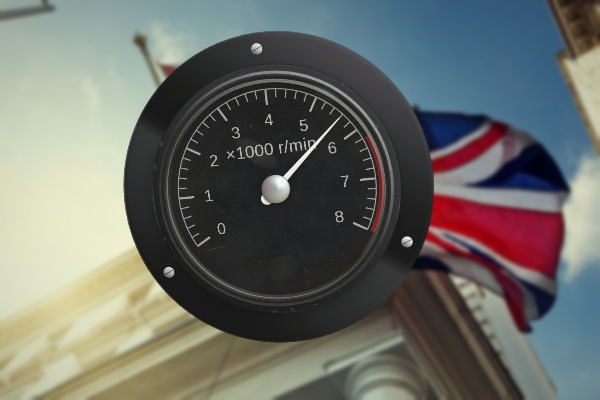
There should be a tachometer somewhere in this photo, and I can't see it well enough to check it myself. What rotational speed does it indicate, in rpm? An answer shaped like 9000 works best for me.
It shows 5600
